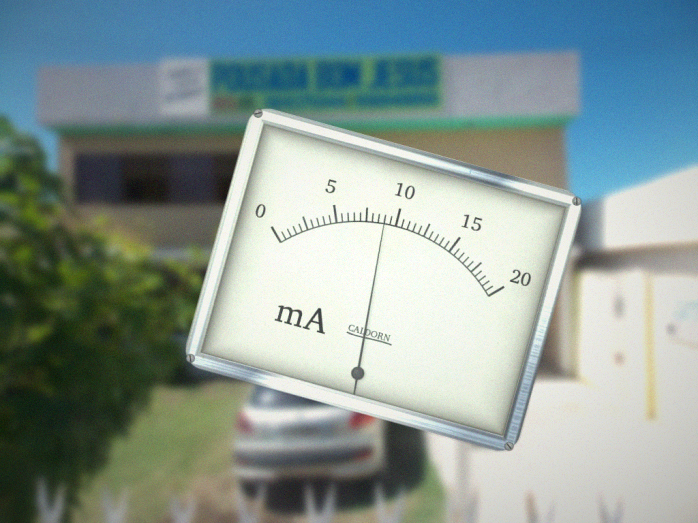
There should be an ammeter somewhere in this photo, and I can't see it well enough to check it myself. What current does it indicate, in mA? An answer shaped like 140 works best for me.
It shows 9
